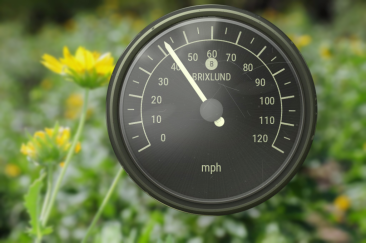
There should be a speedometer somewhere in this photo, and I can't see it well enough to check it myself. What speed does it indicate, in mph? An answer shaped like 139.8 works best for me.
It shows 42.5
